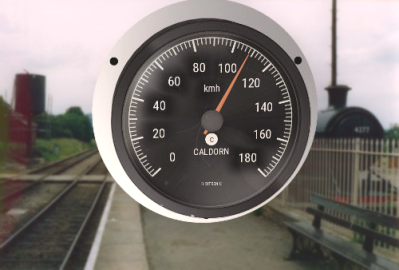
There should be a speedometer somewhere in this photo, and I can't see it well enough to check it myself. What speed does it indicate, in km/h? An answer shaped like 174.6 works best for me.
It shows 108
